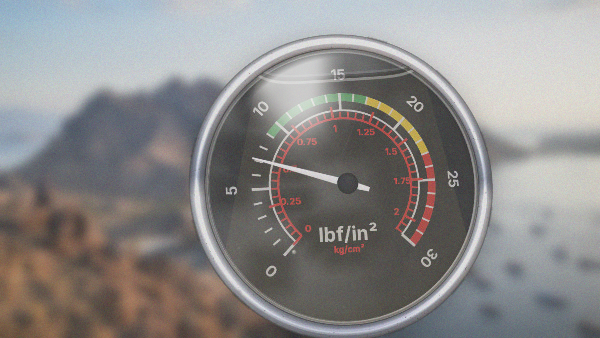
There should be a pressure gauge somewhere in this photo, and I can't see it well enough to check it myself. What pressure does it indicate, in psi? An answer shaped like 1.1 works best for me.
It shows 7
